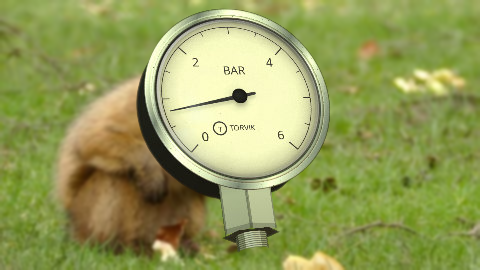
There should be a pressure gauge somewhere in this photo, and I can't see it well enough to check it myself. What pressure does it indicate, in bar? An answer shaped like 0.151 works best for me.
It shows 0.75
